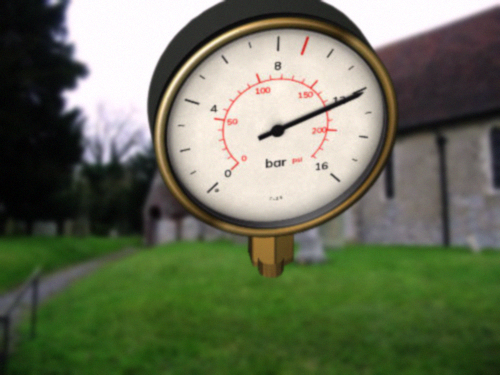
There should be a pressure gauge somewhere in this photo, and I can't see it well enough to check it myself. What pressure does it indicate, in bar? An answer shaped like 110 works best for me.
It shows 12
